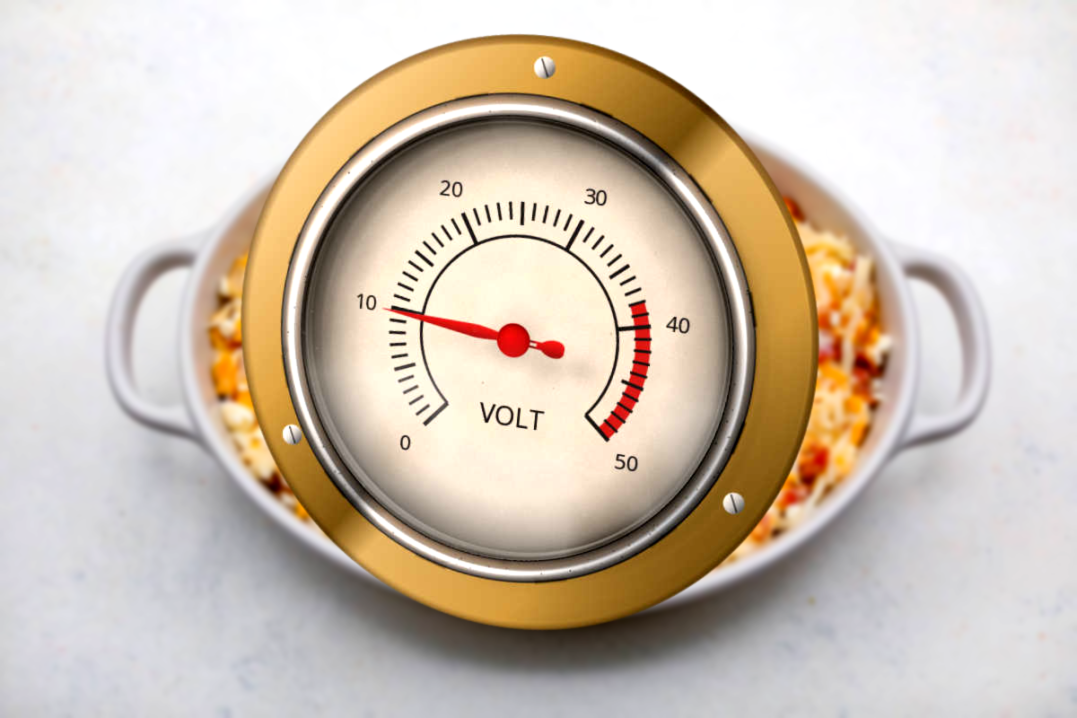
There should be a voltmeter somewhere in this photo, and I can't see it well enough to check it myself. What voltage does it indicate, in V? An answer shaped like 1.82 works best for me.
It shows 10
